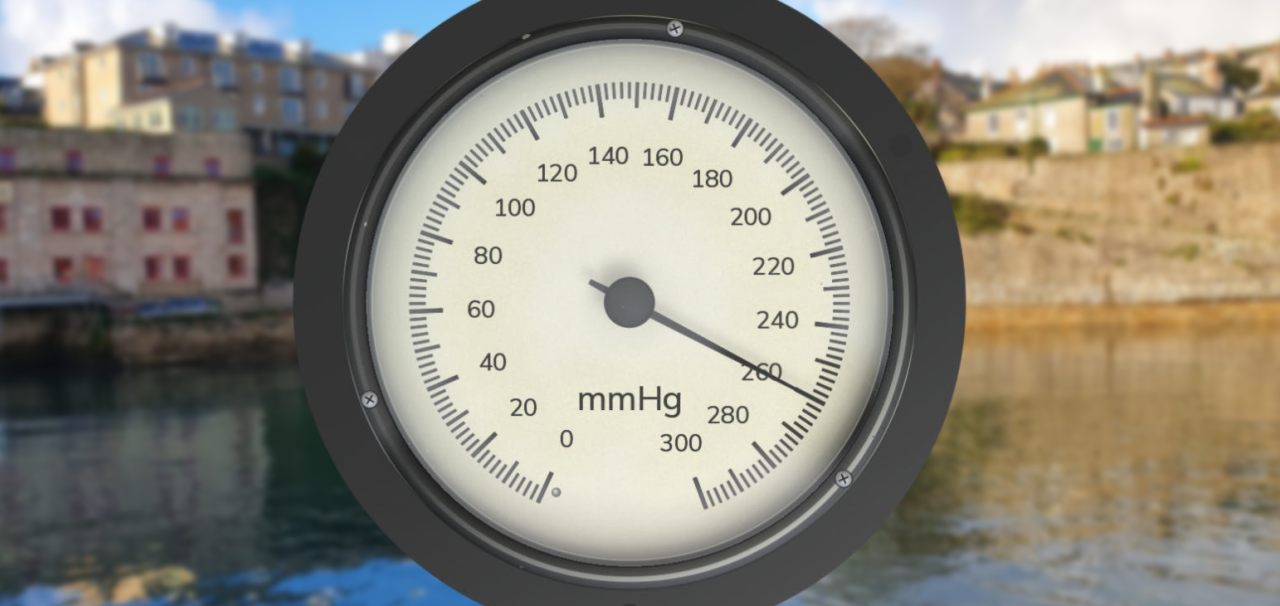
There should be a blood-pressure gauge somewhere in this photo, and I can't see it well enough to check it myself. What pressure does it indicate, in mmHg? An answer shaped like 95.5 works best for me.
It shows 260
